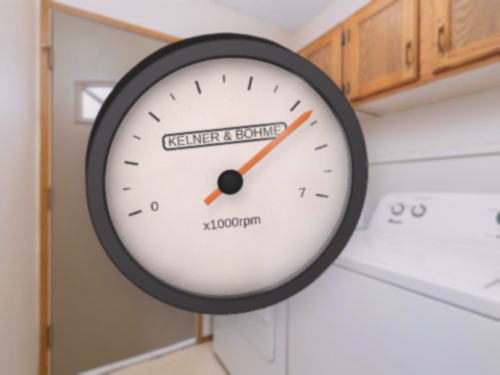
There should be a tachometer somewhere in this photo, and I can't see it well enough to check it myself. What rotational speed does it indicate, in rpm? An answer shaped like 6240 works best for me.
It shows 5250
